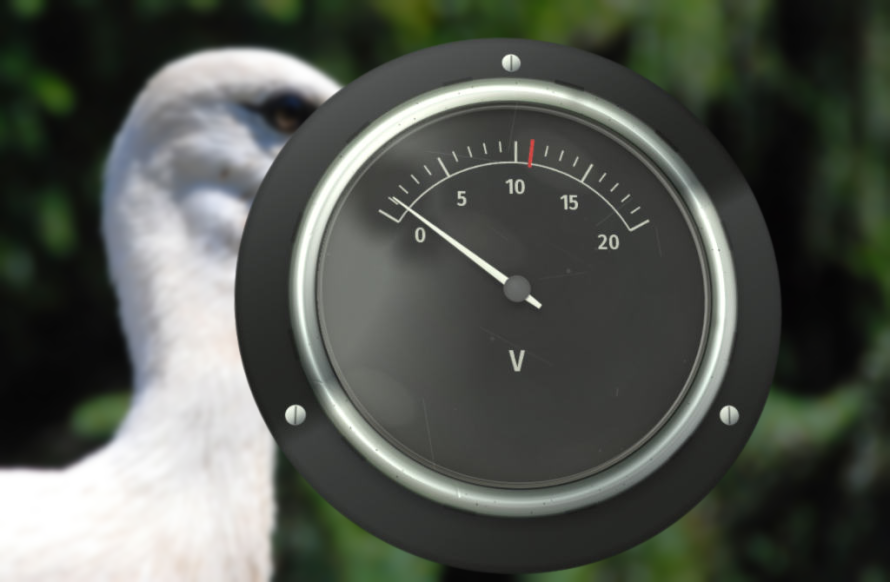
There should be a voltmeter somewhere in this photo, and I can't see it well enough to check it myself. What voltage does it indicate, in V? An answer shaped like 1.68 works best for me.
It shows 1
